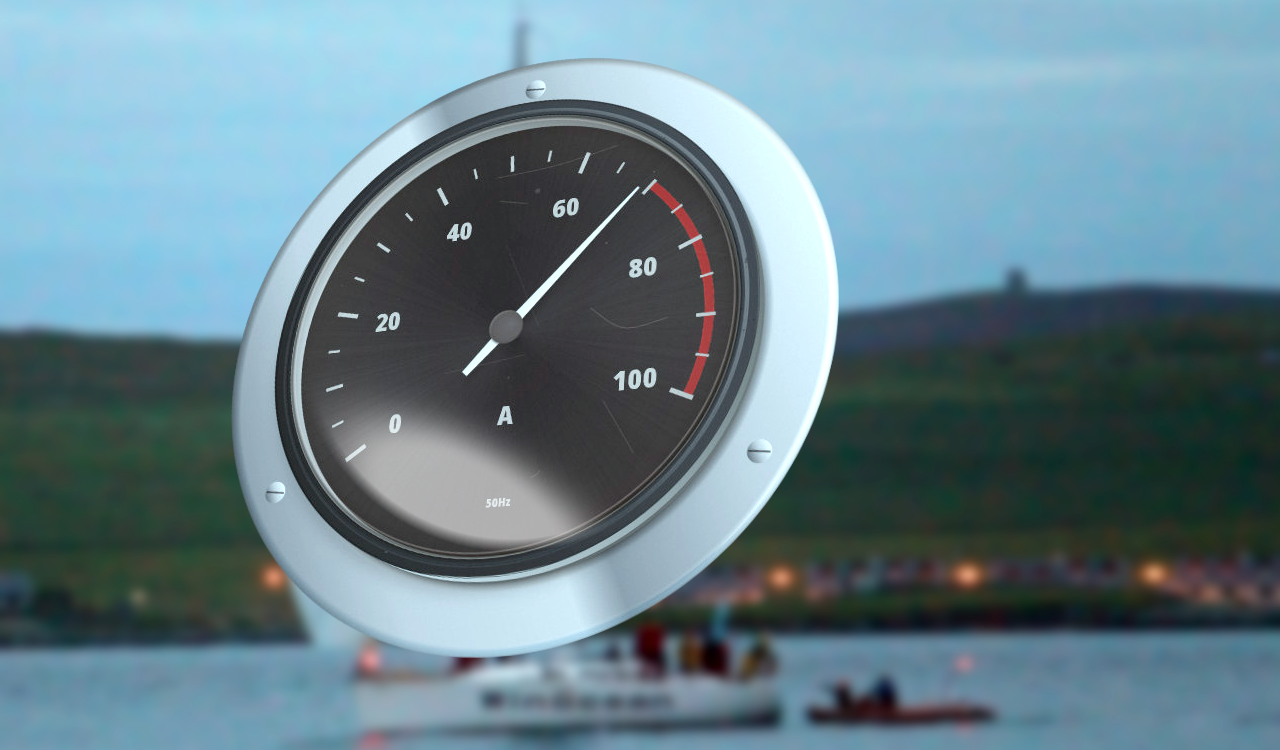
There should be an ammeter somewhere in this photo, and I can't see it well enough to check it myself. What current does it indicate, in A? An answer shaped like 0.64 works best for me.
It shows 70
